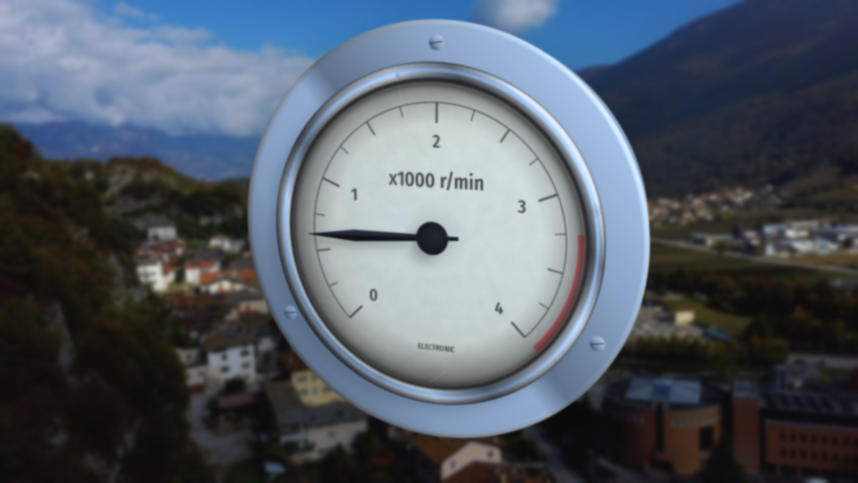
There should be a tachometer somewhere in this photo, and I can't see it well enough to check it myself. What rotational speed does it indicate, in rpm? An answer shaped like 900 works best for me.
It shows 625
